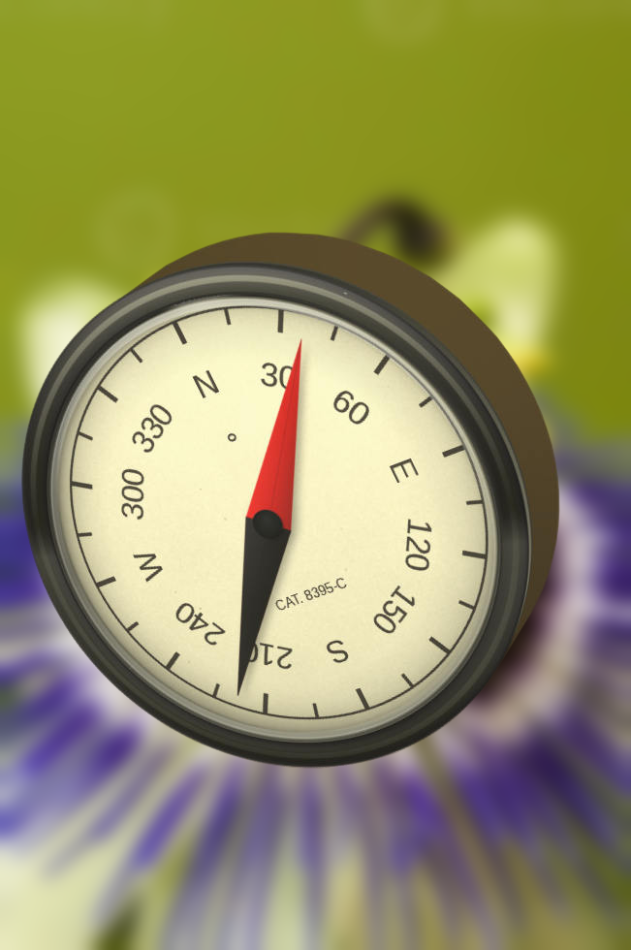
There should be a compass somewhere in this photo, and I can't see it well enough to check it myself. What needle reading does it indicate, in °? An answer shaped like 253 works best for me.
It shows 37.5
